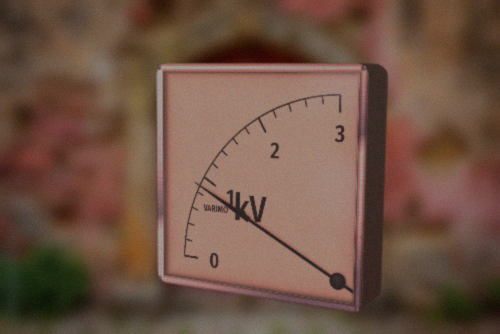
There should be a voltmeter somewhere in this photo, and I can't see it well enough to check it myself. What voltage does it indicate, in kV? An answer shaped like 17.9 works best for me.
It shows 0.9
